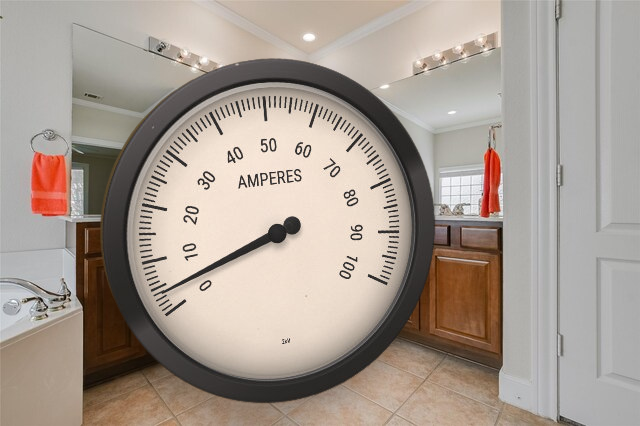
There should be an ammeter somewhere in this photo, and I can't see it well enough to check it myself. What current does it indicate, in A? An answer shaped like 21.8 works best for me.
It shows 4
